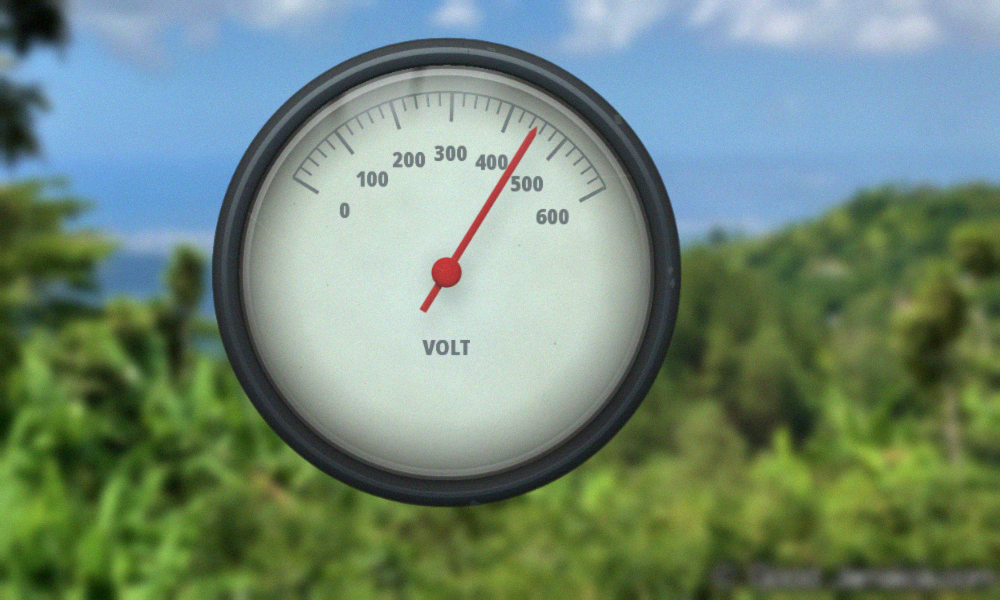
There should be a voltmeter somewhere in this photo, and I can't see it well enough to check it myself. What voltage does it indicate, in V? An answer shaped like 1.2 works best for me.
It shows 450
